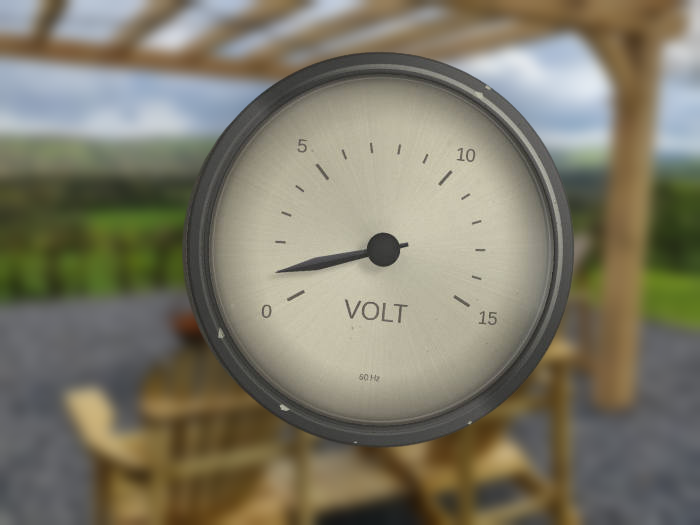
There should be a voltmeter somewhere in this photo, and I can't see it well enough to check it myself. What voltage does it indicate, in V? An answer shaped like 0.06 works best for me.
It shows 1
